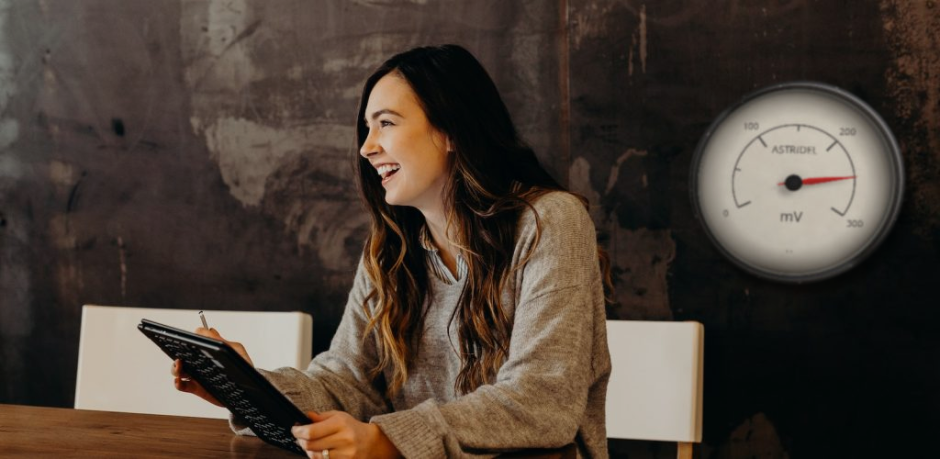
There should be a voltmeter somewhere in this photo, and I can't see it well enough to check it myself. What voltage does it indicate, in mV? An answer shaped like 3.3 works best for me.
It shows 250
